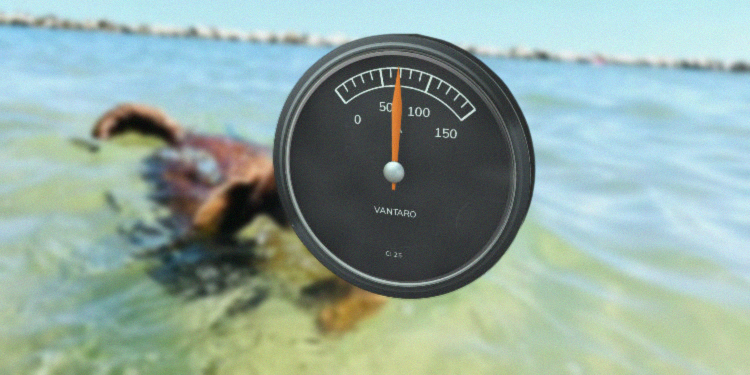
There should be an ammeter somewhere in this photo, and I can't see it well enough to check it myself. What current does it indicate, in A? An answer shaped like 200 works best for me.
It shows 70
